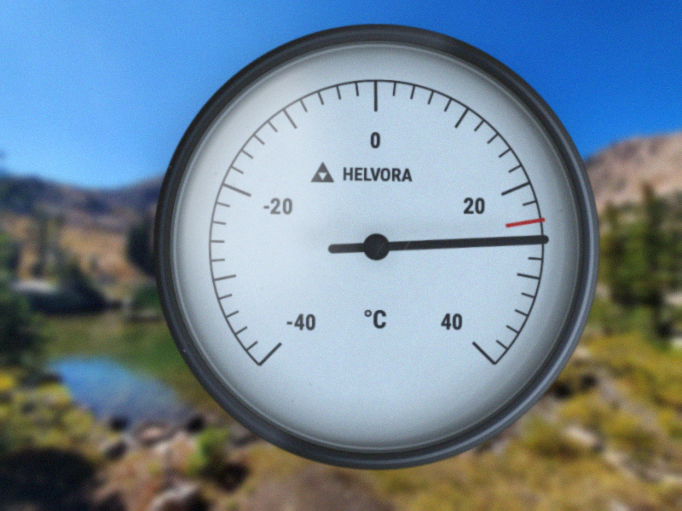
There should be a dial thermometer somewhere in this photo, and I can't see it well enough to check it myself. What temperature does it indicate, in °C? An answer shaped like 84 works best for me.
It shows 26
